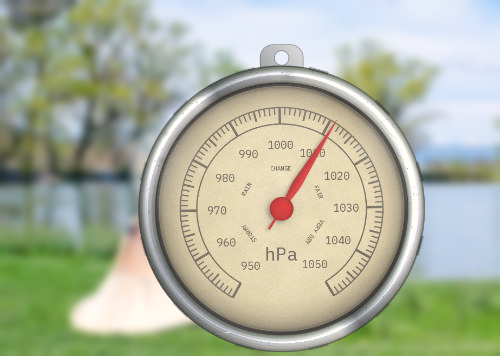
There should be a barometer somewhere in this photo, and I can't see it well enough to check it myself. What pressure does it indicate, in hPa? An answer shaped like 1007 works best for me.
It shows 1011
